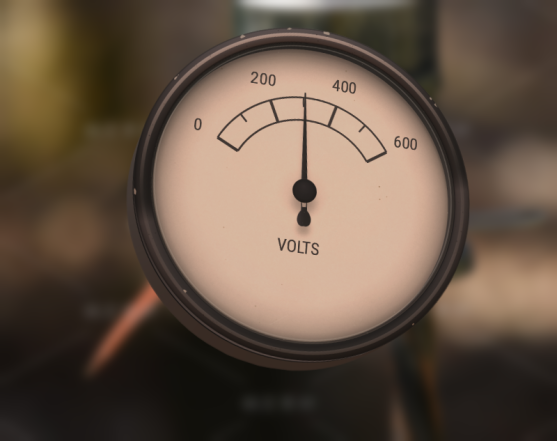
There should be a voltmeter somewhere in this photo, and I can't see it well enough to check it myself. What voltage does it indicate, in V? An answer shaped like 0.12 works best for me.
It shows 300
